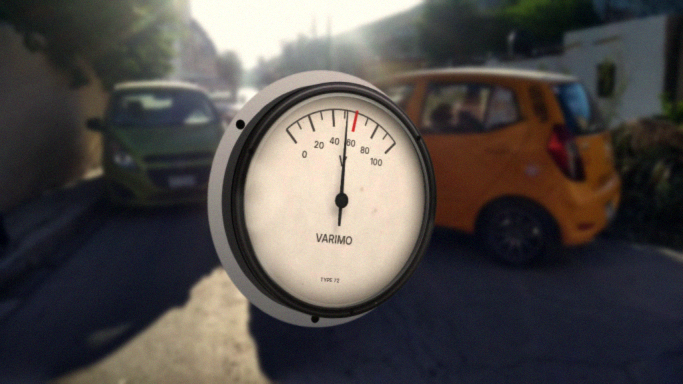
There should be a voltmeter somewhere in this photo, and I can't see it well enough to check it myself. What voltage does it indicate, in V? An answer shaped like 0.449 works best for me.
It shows 50
